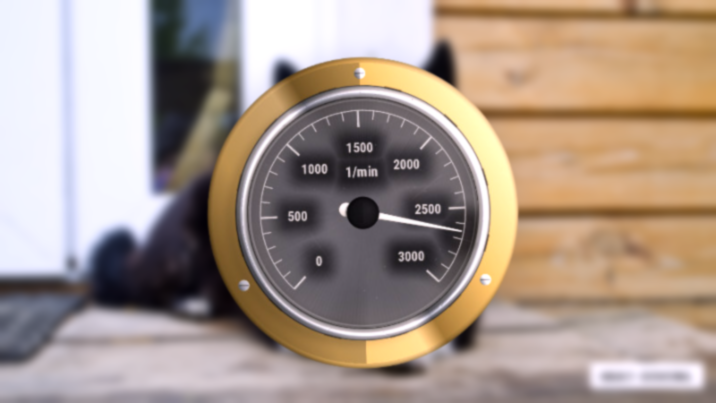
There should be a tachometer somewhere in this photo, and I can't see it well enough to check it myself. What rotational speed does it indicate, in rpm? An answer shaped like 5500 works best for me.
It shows 2650
